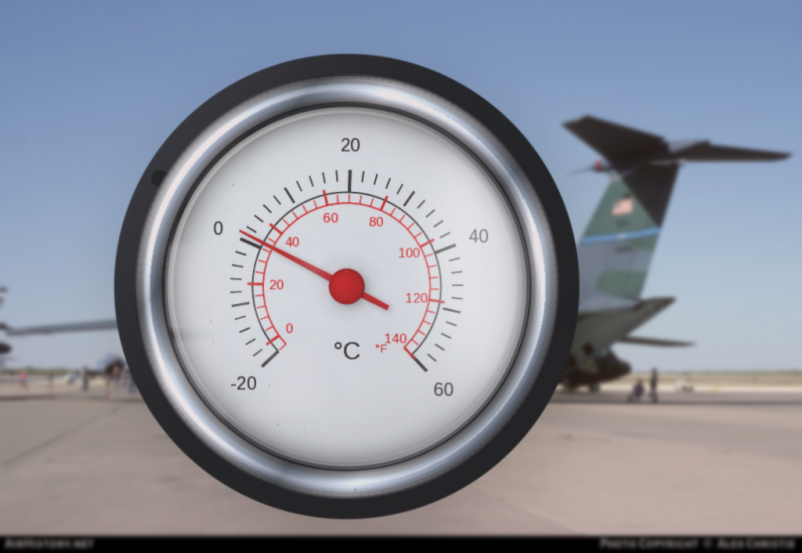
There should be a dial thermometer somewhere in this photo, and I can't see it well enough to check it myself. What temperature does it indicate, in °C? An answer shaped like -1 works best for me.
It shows 1
